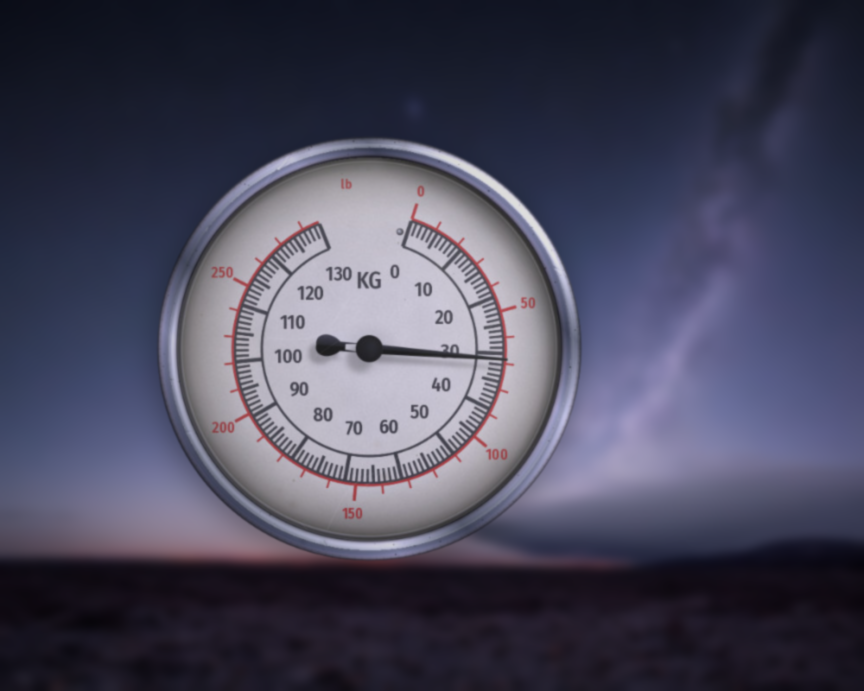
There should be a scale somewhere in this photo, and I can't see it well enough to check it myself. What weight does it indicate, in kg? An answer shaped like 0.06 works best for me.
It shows 31
